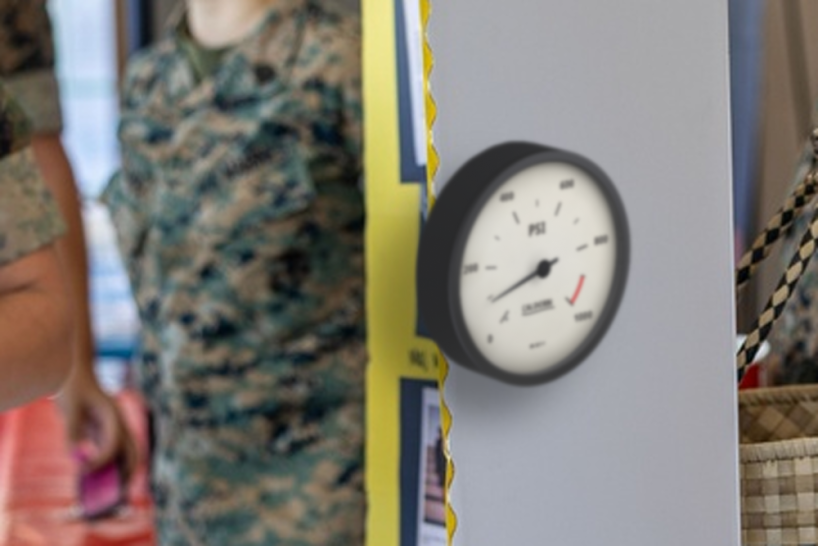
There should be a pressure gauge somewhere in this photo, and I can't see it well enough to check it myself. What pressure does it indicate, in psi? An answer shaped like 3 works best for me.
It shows 100
